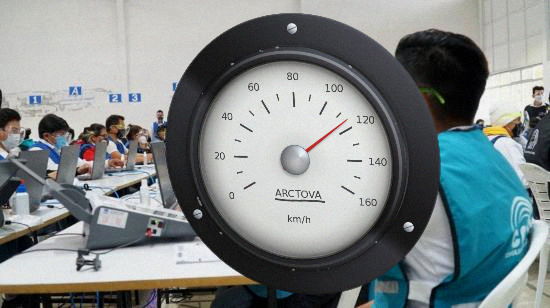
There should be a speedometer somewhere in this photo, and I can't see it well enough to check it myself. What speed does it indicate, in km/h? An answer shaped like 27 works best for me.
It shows 115
